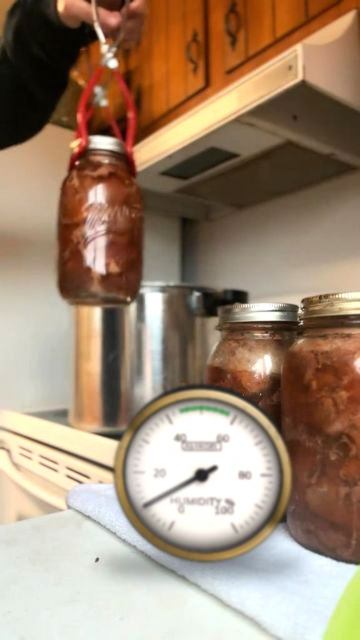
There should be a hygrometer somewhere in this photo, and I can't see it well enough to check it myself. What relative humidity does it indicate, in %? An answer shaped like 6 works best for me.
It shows 10
